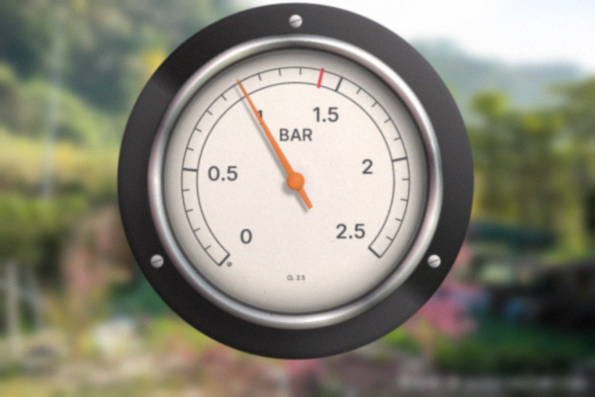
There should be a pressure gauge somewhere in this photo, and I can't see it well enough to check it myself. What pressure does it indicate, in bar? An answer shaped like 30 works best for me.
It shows 1
